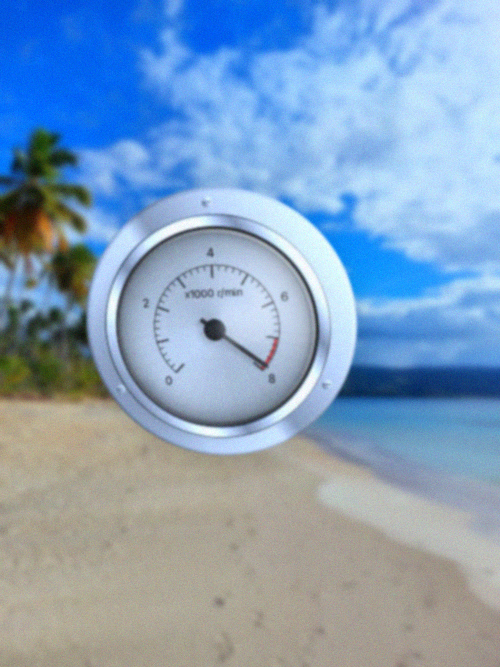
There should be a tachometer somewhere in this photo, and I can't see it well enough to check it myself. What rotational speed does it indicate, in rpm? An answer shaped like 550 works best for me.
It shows 7800
